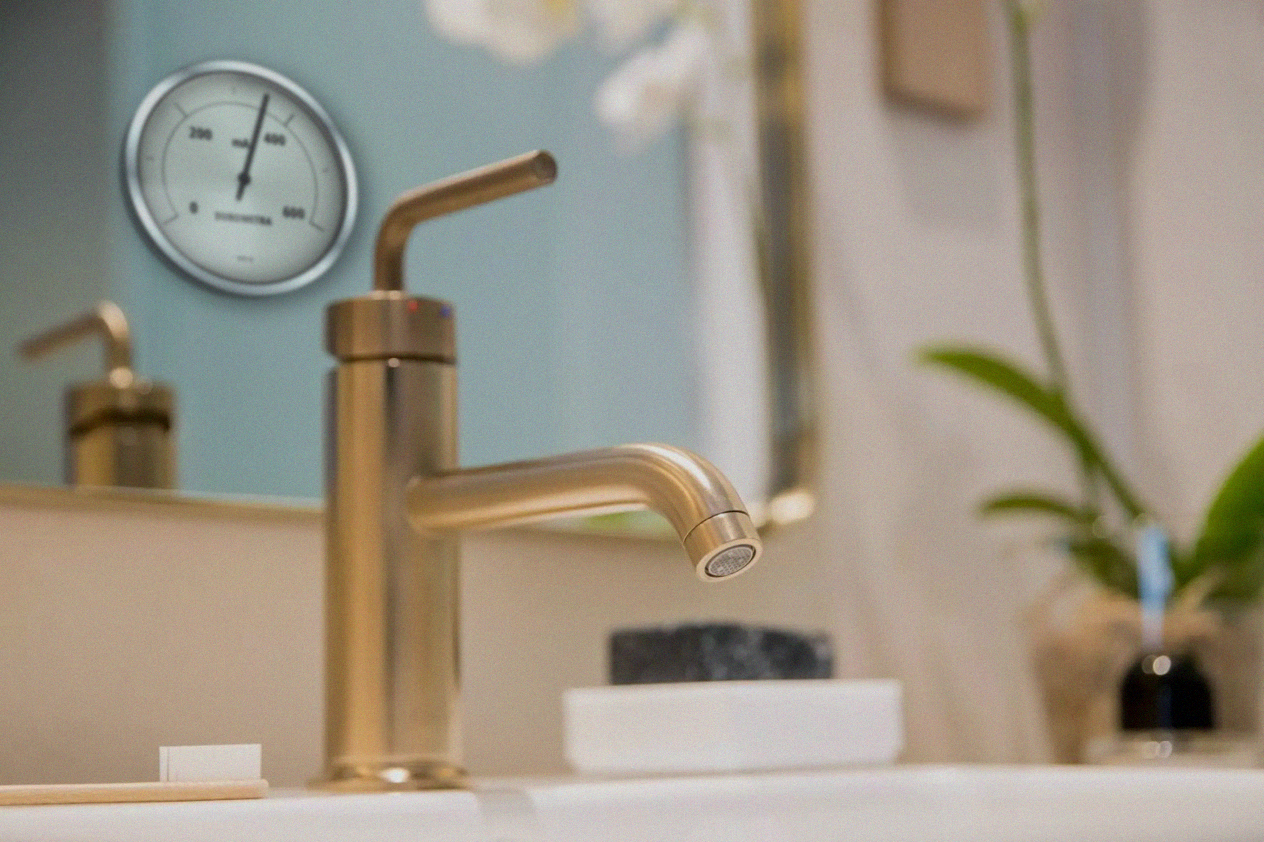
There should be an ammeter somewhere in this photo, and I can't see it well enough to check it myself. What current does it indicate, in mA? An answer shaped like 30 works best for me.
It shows 350
